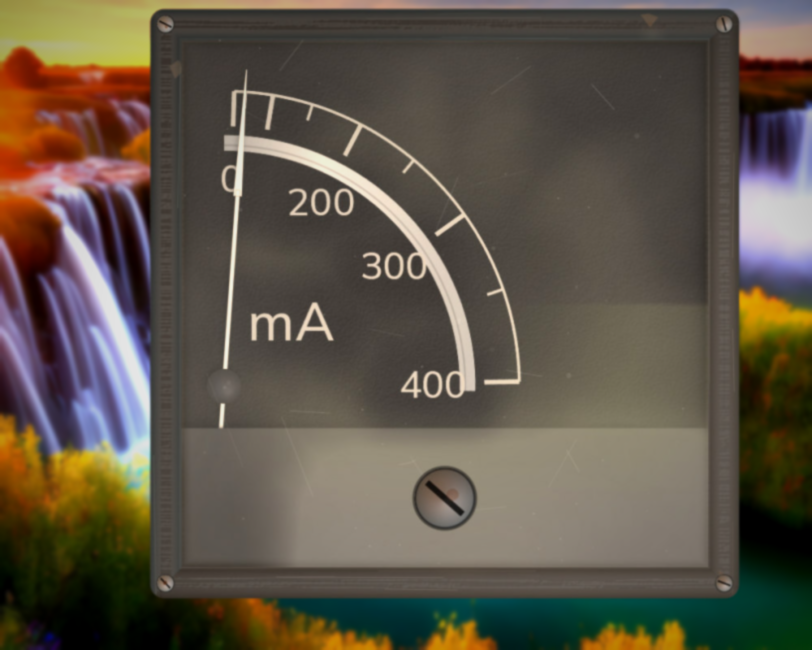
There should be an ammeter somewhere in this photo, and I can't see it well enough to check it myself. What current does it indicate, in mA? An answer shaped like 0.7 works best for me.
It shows 50
